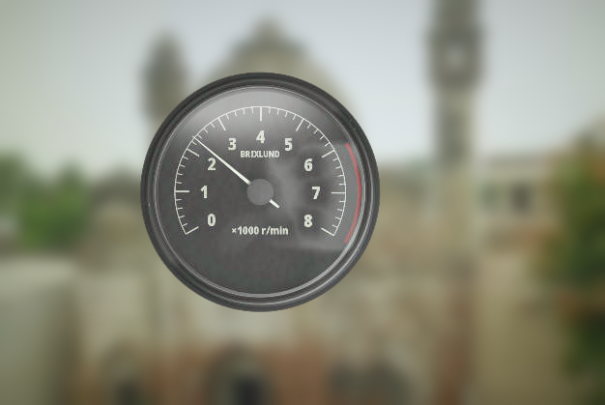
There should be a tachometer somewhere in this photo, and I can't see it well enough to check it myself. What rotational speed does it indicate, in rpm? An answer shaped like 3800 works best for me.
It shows 2300
